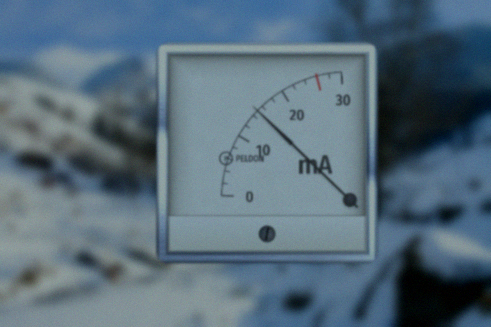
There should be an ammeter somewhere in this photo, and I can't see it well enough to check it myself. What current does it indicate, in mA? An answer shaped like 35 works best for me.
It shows 15
